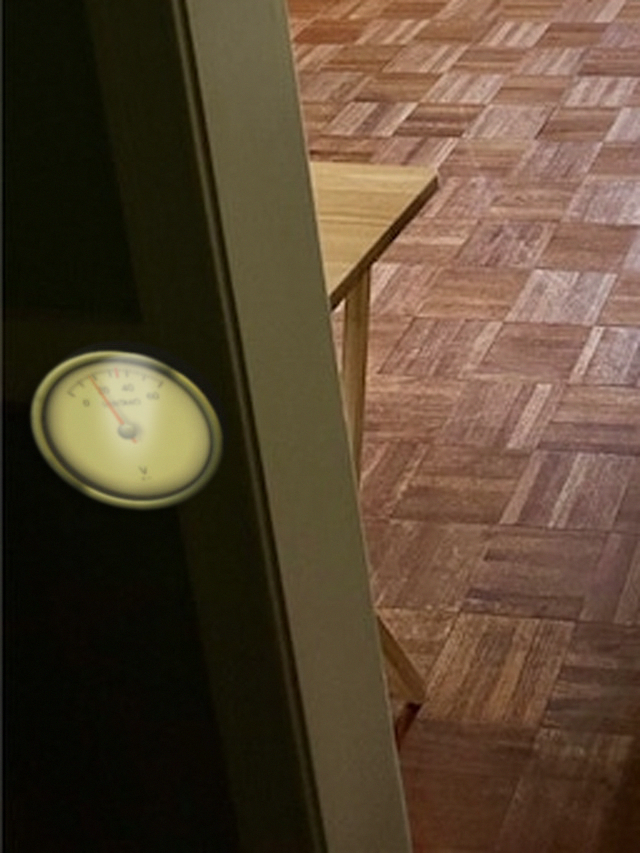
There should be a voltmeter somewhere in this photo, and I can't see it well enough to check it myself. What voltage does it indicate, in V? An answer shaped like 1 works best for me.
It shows 20
